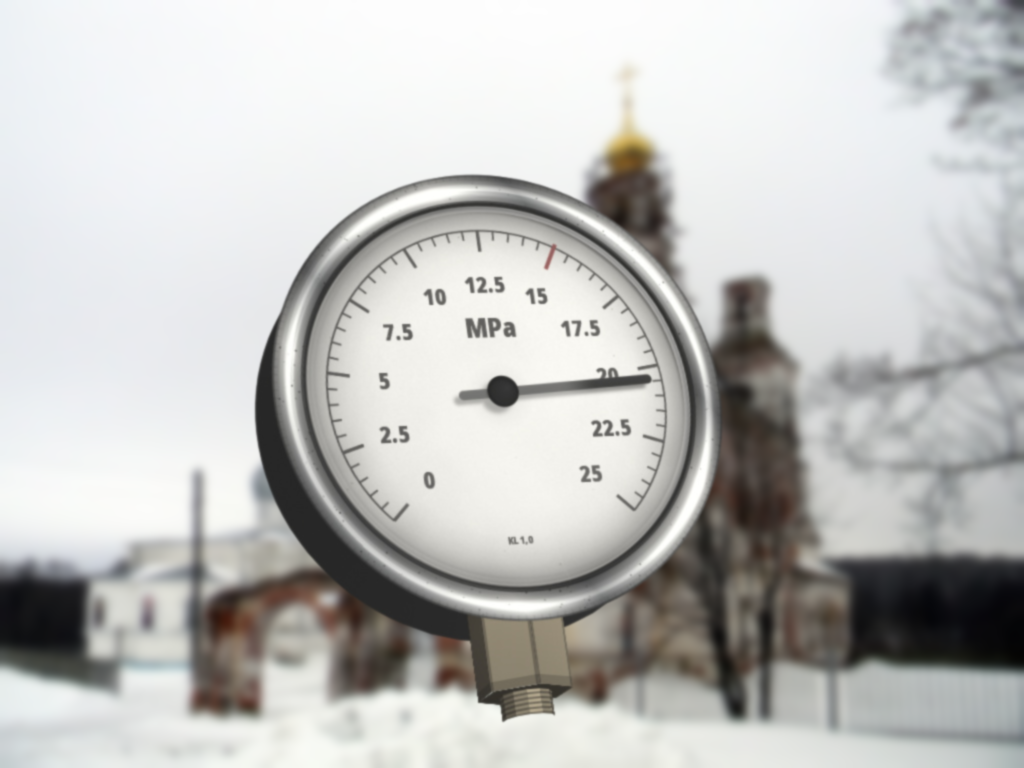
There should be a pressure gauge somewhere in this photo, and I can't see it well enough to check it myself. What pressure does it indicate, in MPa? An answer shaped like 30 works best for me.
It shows 20.5
